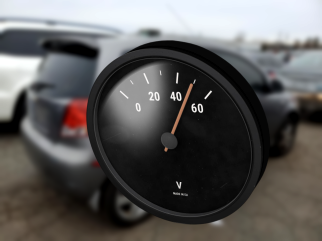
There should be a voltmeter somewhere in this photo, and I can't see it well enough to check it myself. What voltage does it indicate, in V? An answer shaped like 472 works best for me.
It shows 50
